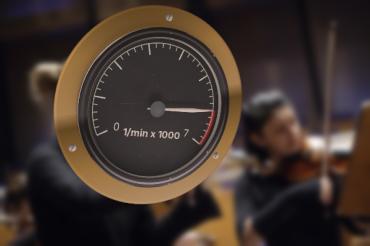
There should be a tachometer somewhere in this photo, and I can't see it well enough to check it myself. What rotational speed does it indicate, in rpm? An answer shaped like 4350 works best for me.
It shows 6000
